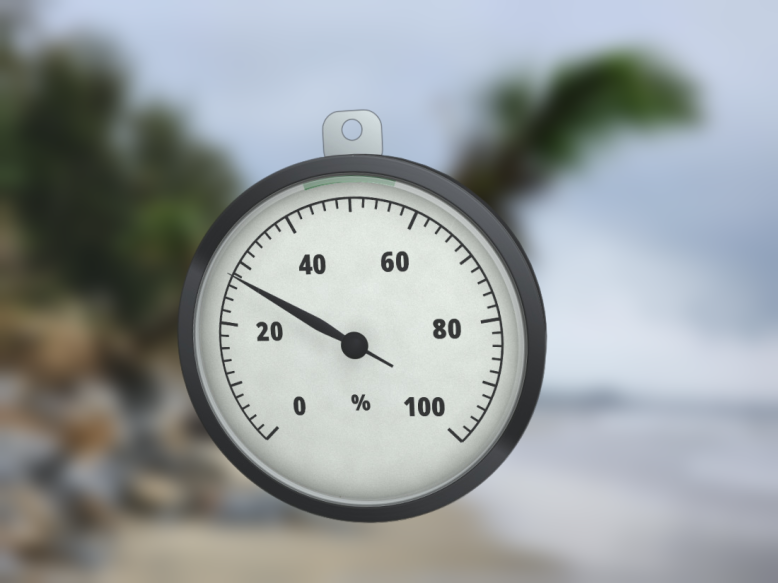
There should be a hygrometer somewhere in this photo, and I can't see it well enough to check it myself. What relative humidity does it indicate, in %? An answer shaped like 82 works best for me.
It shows 28
